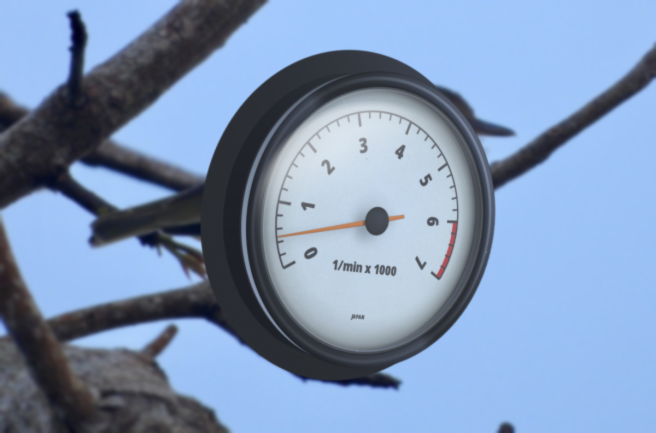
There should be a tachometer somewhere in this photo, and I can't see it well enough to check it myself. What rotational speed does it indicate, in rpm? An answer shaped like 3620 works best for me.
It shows 500
